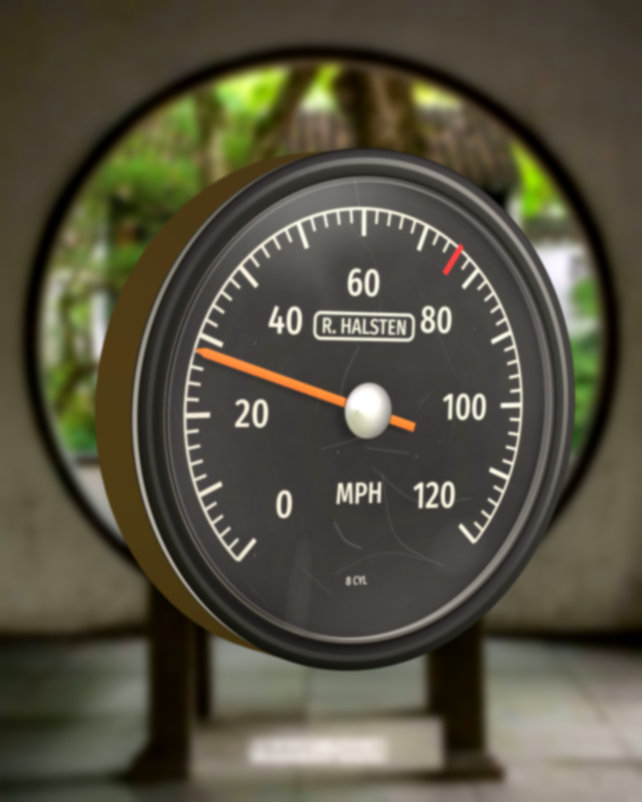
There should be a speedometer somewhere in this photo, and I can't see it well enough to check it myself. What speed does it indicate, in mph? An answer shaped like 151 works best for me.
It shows 28
